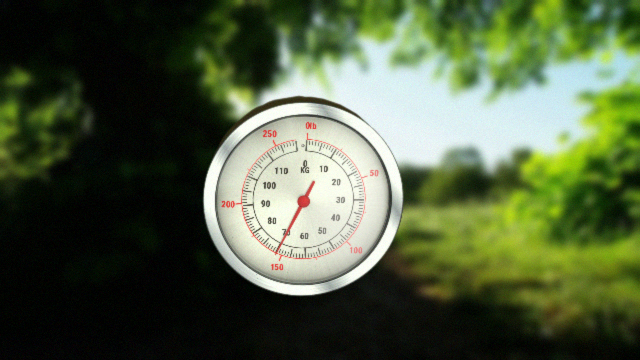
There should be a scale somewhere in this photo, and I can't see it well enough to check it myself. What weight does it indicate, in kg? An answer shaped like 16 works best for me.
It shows 70
